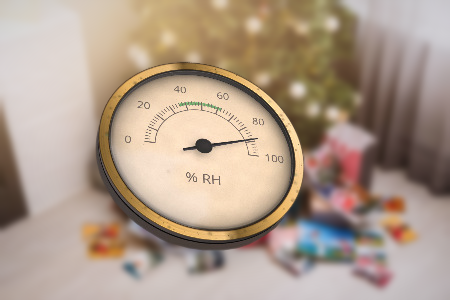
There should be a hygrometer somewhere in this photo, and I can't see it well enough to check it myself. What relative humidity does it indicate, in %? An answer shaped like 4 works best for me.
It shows 90
